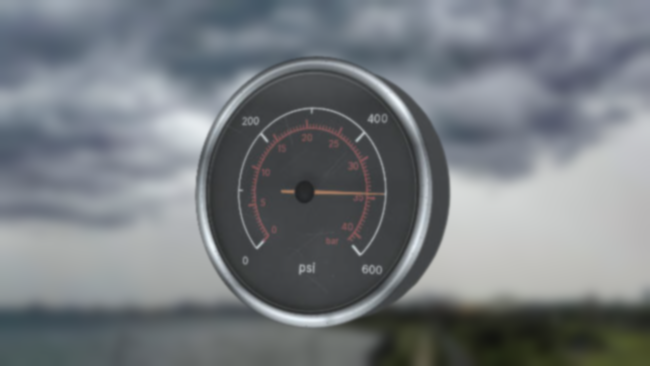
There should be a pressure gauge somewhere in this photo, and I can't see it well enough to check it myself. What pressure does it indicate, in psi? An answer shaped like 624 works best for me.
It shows 500
